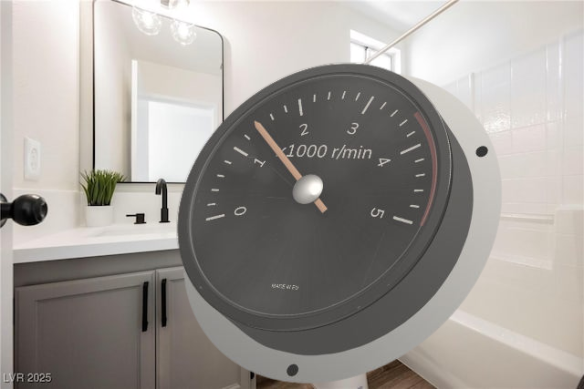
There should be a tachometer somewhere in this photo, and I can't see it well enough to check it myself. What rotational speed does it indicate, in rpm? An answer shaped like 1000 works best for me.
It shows 1400
